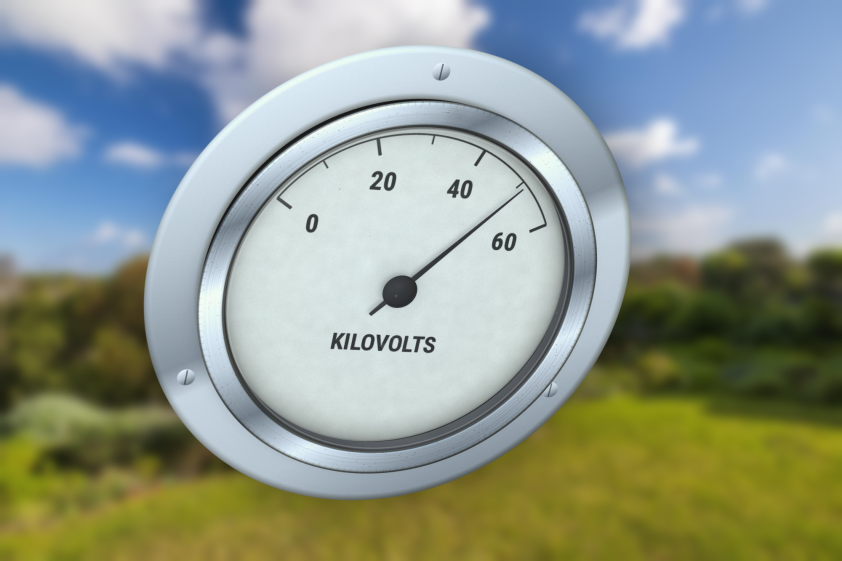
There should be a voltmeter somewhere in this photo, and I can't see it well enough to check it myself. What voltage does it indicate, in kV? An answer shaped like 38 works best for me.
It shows 50
